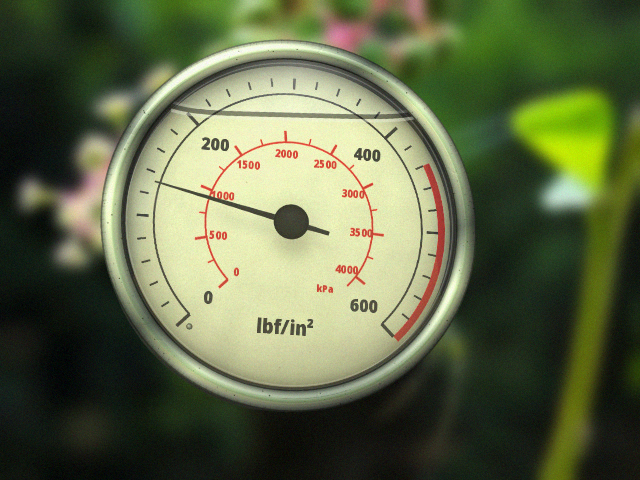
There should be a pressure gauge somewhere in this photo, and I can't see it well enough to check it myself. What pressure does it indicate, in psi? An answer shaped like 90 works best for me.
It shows 130
